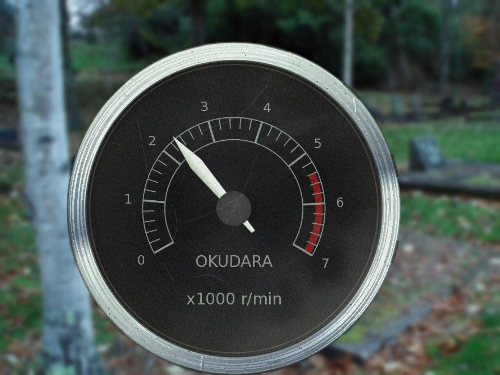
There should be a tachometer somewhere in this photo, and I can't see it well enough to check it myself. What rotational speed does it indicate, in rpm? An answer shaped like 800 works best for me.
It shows 2300
